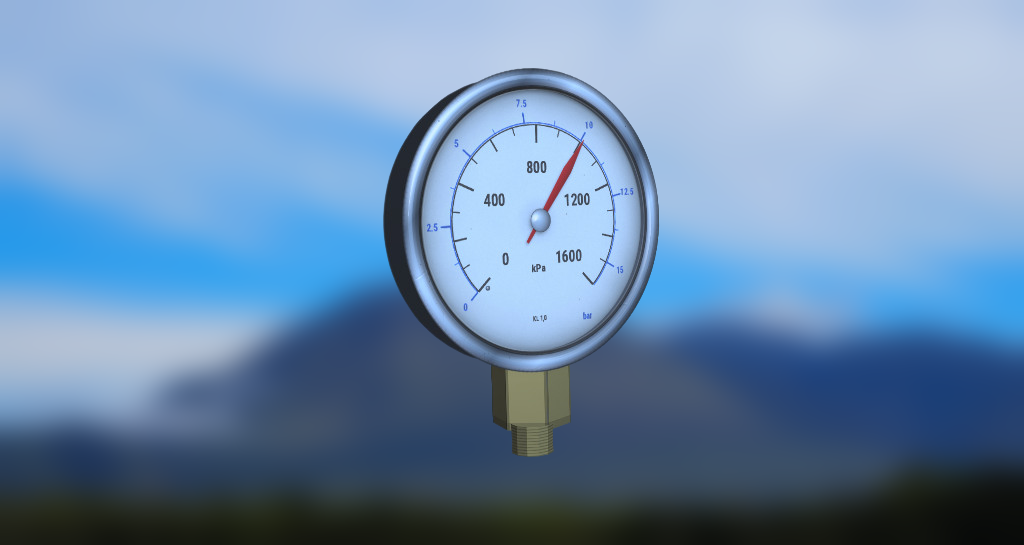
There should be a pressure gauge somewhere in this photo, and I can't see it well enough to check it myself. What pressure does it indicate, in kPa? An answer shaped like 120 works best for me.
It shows 1000
